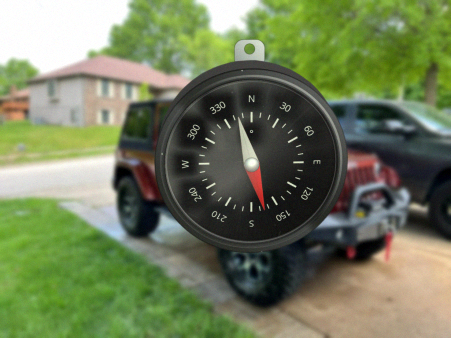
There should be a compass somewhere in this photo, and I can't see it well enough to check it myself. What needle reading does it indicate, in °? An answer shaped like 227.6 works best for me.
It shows 165
